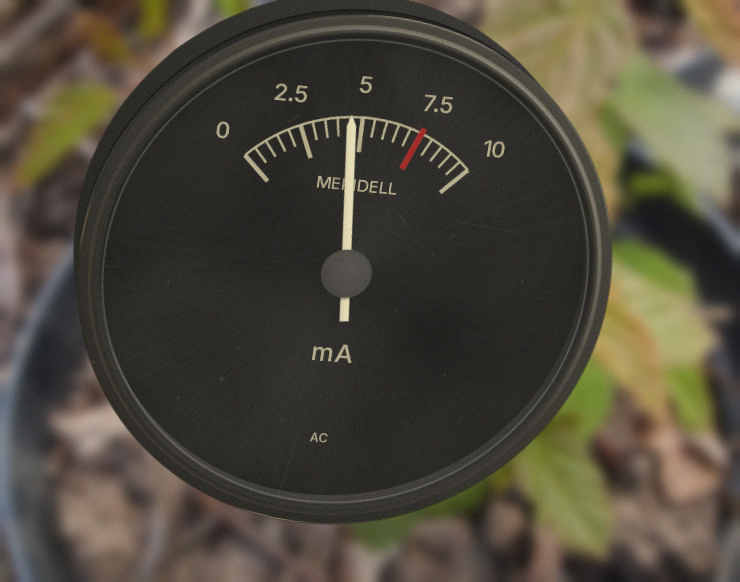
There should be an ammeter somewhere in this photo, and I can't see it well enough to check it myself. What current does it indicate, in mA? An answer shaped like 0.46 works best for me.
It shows 4.5
